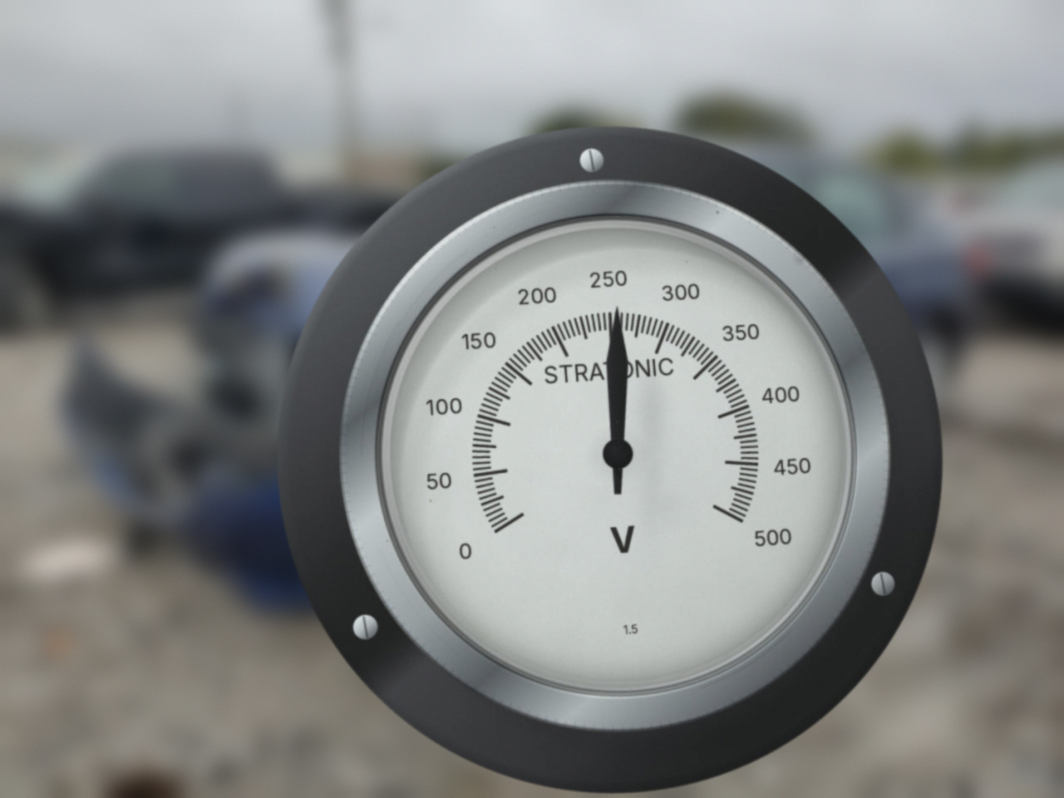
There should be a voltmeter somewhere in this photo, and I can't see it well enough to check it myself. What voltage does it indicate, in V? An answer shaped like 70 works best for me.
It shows 255
